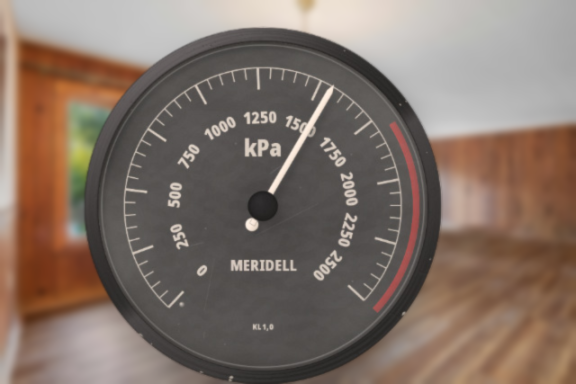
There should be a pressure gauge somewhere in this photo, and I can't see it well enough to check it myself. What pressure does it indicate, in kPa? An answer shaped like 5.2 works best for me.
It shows 1550
